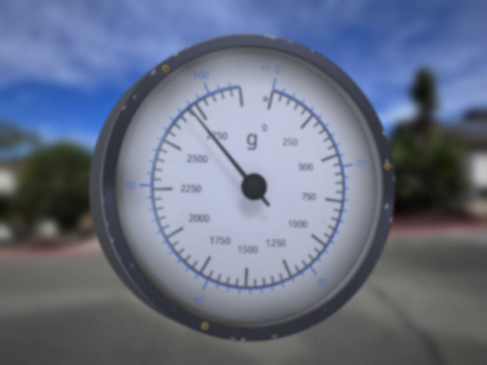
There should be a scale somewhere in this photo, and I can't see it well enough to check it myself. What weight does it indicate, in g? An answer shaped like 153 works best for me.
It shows 2700
